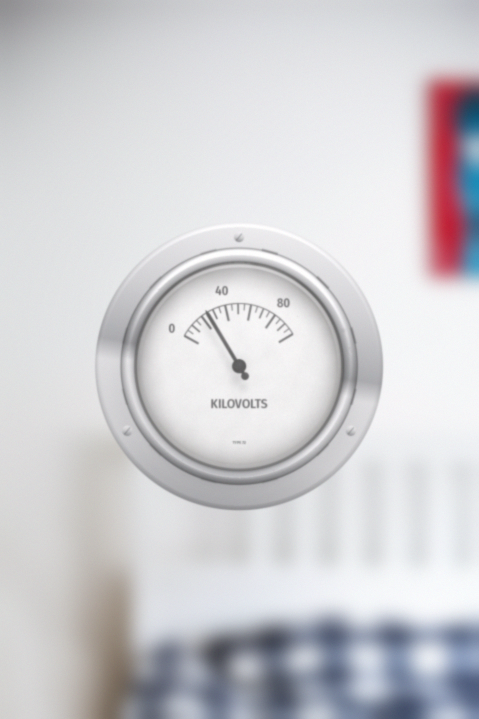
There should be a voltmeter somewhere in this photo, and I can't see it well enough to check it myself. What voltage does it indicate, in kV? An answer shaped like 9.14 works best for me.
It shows 25
